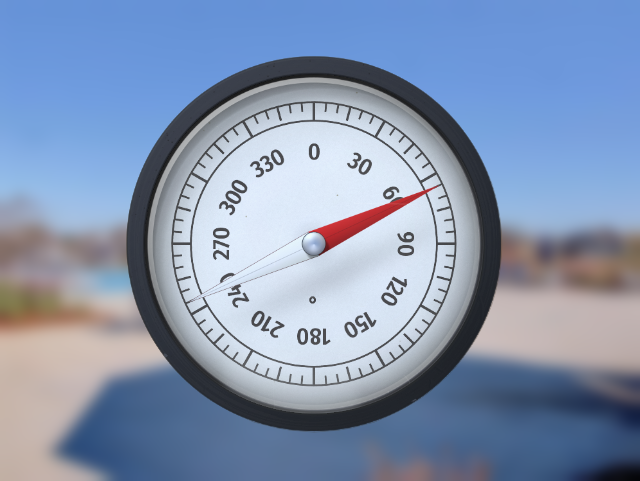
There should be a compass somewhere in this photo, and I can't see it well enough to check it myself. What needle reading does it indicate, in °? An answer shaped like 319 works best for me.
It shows 65
